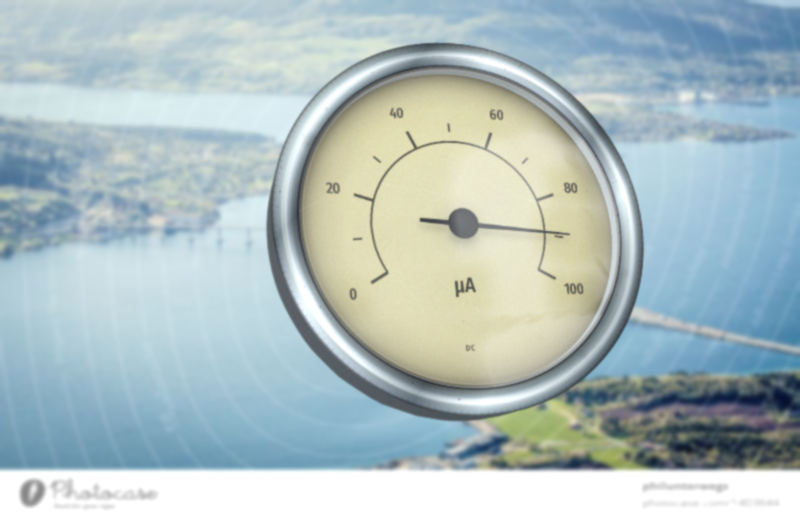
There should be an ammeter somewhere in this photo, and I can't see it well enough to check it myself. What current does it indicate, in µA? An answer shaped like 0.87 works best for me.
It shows 90
